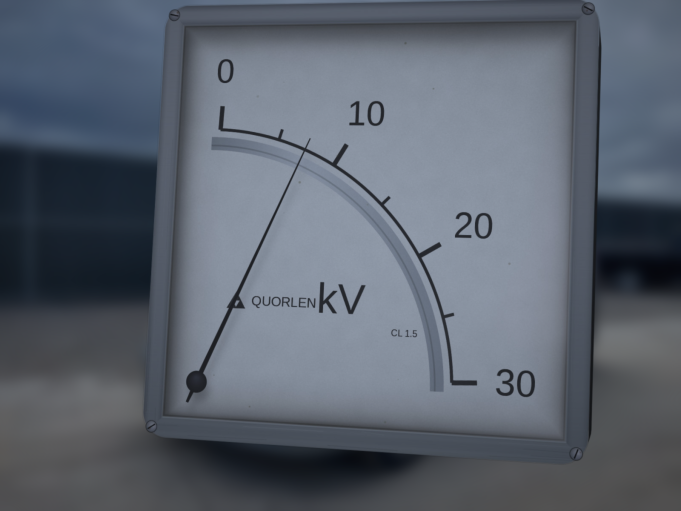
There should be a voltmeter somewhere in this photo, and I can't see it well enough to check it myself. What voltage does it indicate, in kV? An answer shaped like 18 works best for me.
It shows 7.5
